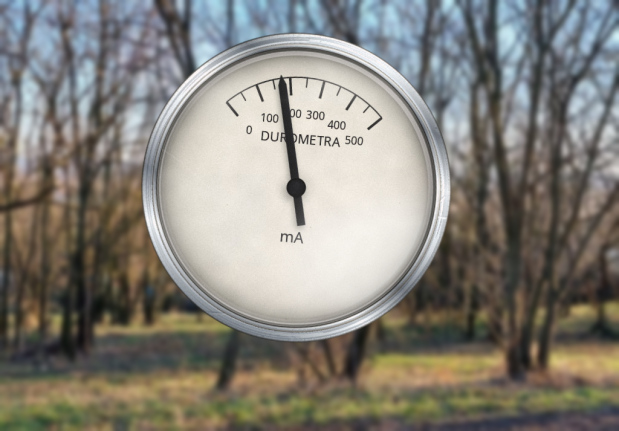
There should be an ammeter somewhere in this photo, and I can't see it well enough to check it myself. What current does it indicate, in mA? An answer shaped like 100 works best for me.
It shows 175
